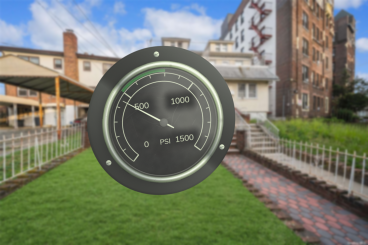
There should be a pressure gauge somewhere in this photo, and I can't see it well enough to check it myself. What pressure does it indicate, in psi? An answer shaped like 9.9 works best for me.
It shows 450
